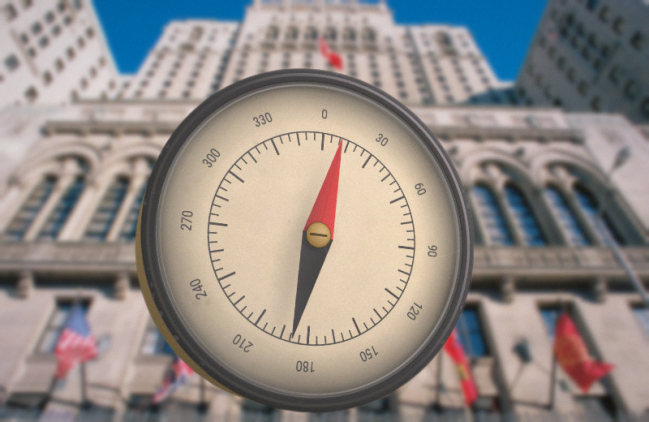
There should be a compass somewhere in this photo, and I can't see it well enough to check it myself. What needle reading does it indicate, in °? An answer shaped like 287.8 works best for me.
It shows 10
